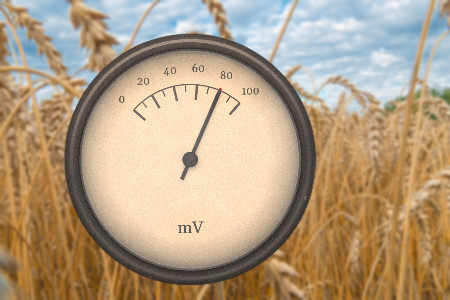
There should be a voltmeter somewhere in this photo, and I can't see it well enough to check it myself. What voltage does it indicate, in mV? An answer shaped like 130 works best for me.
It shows 80
